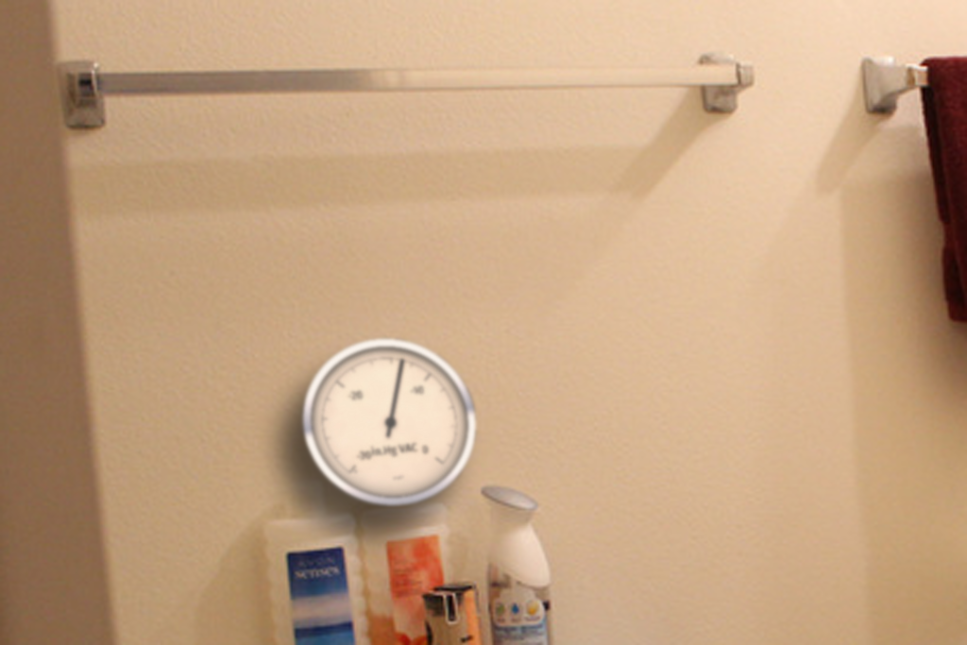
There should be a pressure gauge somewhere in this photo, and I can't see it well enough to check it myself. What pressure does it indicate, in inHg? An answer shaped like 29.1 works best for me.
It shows -13
